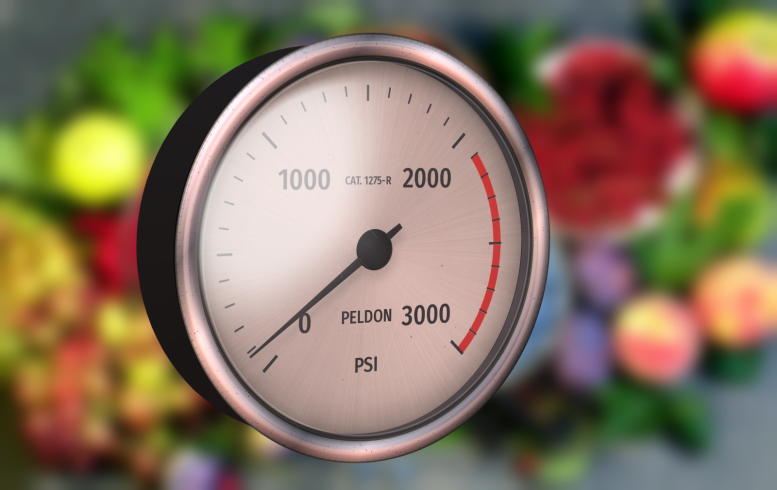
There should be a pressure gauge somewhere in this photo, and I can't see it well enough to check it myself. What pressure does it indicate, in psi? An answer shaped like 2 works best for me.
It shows 100
